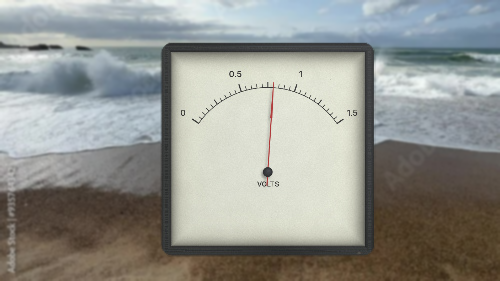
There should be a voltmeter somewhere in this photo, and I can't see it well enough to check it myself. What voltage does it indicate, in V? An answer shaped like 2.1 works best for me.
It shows 0.8
